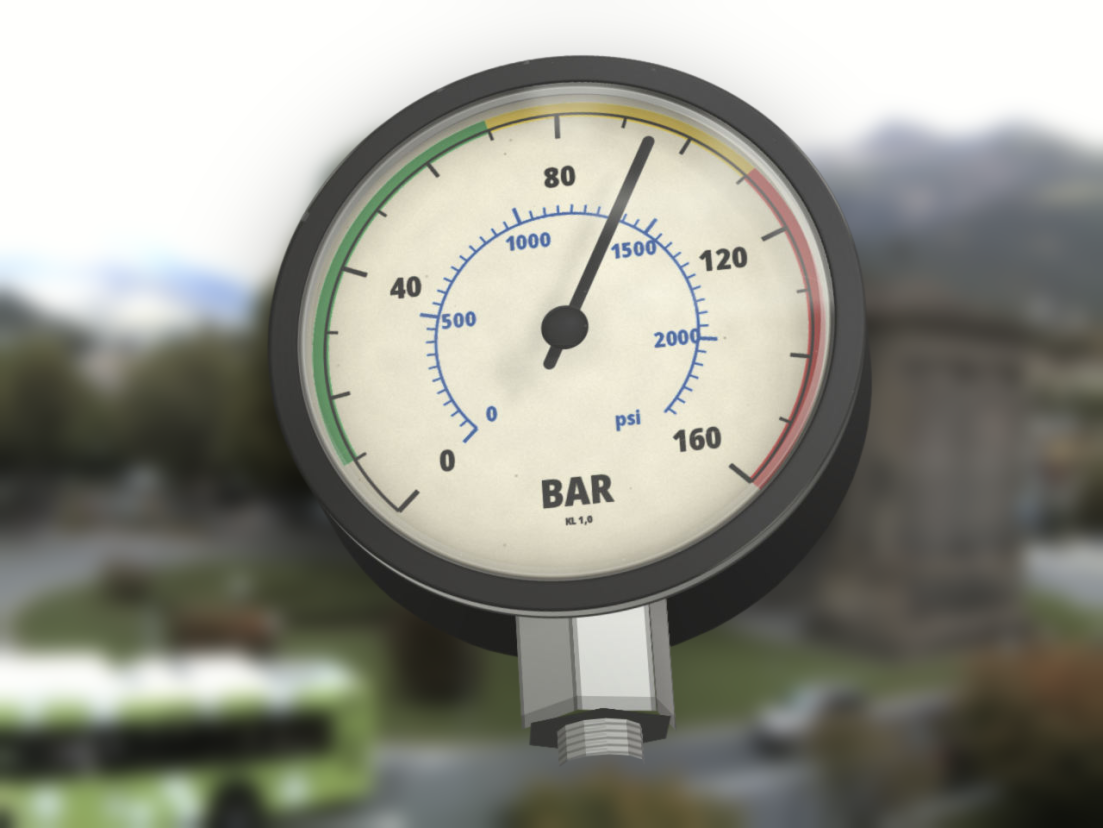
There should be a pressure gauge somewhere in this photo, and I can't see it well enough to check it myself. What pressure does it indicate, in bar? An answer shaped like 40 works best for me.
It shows 95
